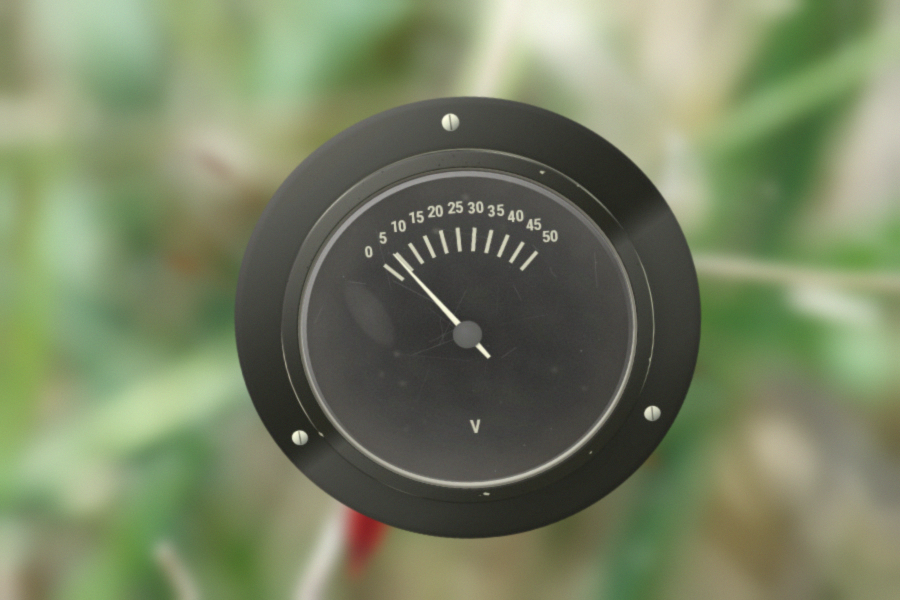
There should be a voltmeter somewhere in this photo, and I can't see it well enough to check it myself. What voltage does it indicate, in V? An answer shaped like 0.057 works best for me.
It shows 5
